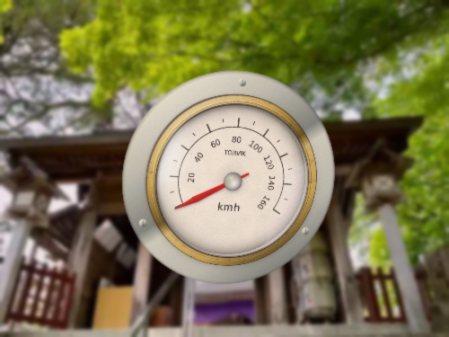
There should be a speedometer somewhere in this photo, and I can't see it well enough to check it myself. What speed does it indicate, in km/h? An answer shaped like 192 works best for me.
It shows 0
